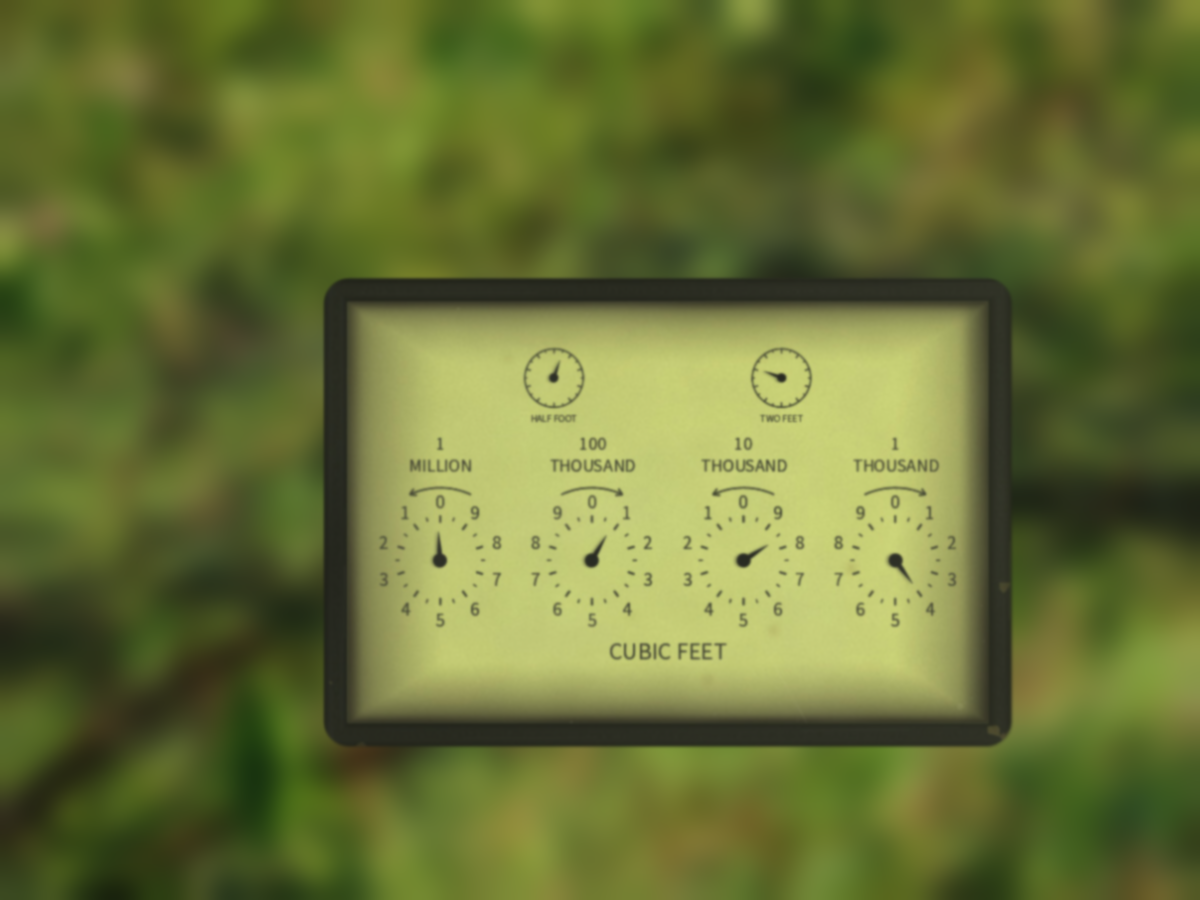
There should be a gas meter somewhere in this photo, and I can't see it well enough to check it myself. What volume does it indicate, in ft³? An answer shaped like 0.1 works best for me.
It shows 8400
